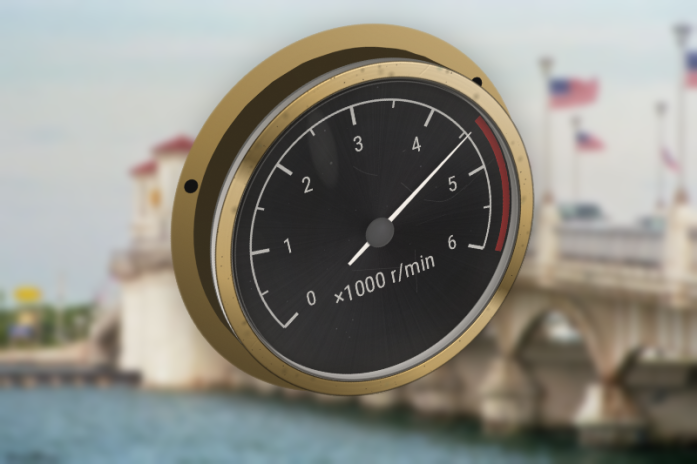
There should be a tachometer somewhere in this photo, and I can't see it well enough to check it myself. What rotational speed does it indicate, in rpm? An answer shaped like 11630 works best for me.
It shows 4500
